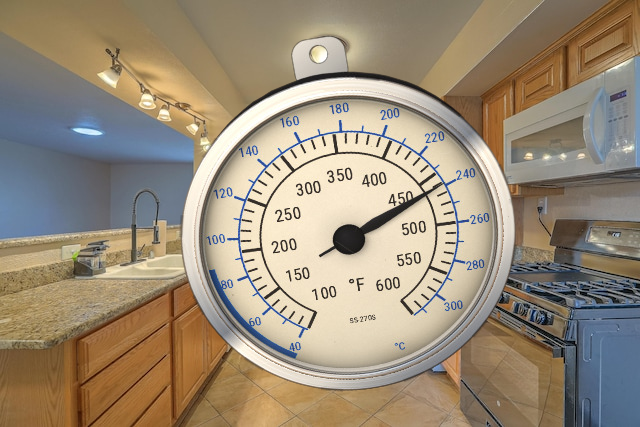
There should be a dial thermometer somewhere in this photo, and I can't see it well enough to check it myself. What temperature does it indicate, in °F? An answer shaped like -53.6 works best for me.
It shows 460
